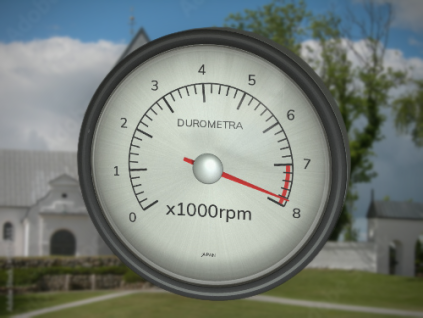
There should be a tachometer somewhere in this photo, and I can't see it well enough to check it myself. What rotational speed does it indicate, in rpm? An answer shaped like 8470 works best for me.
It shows 7800
